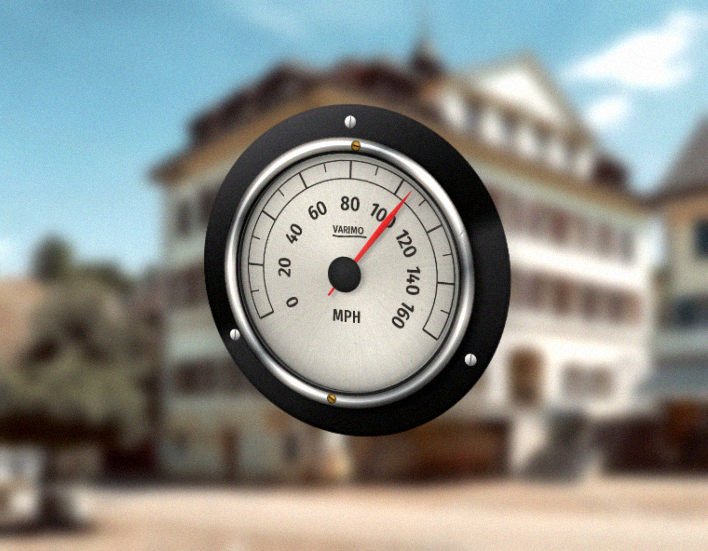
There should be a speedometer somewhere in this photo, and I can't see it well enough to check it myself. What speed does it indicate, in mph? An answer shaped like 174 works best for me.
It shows 105
